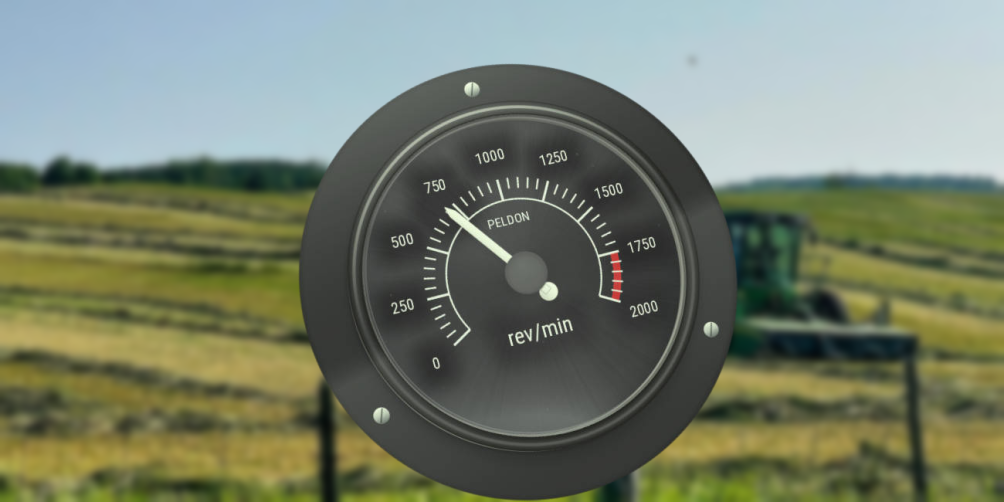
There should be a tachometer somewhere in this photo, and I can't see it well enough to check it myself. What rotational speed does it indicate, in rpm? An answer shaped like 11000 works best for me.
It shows 700
